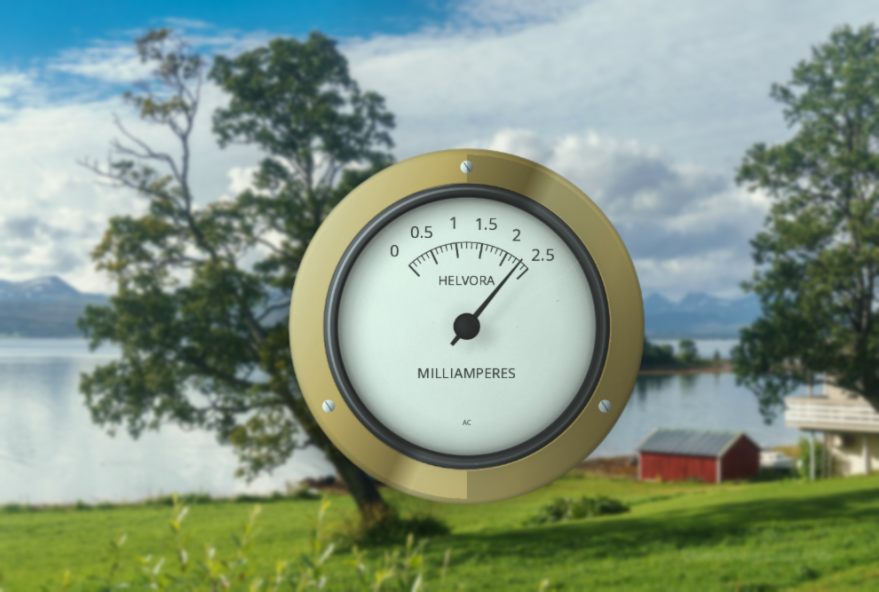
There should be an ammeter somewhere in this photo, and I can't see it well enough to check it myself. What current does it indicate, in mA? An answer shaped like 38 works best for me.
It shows 2.3
